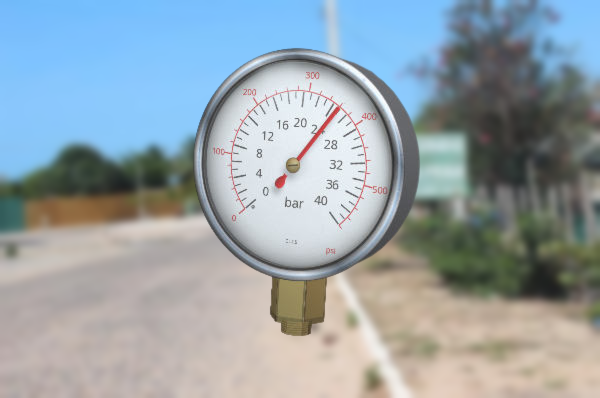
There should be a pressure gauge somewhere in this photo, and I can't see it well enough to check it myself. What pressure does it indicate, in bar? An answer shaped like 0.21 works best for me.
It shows 25
